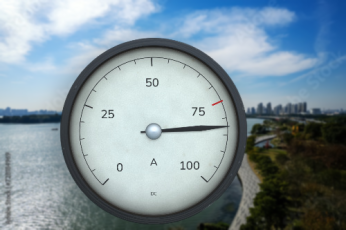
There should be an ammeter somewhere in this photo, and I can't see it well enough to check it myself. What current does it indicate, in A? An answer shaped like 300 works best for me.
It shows 82.5
